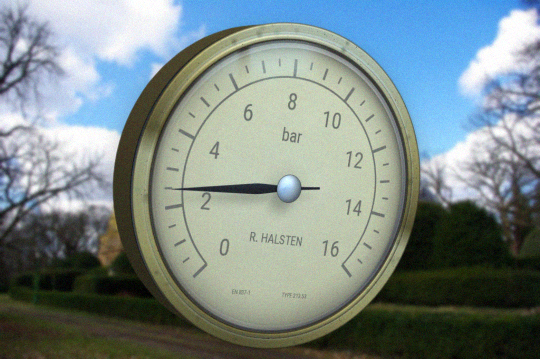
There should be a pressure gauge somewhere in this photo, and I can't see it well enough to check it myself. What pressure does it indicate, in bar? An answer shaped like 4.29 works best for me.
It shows 2.5
